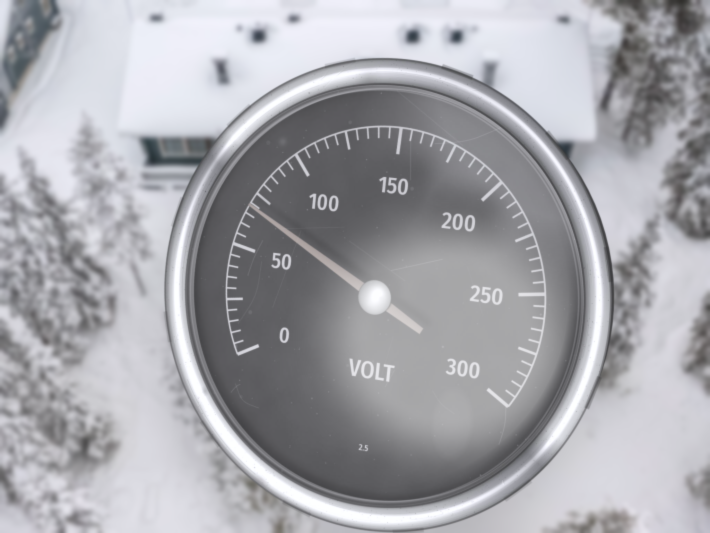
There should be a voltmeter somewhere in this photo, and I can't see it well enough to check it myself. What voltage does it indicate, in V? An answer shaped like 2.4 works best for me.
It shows 70
